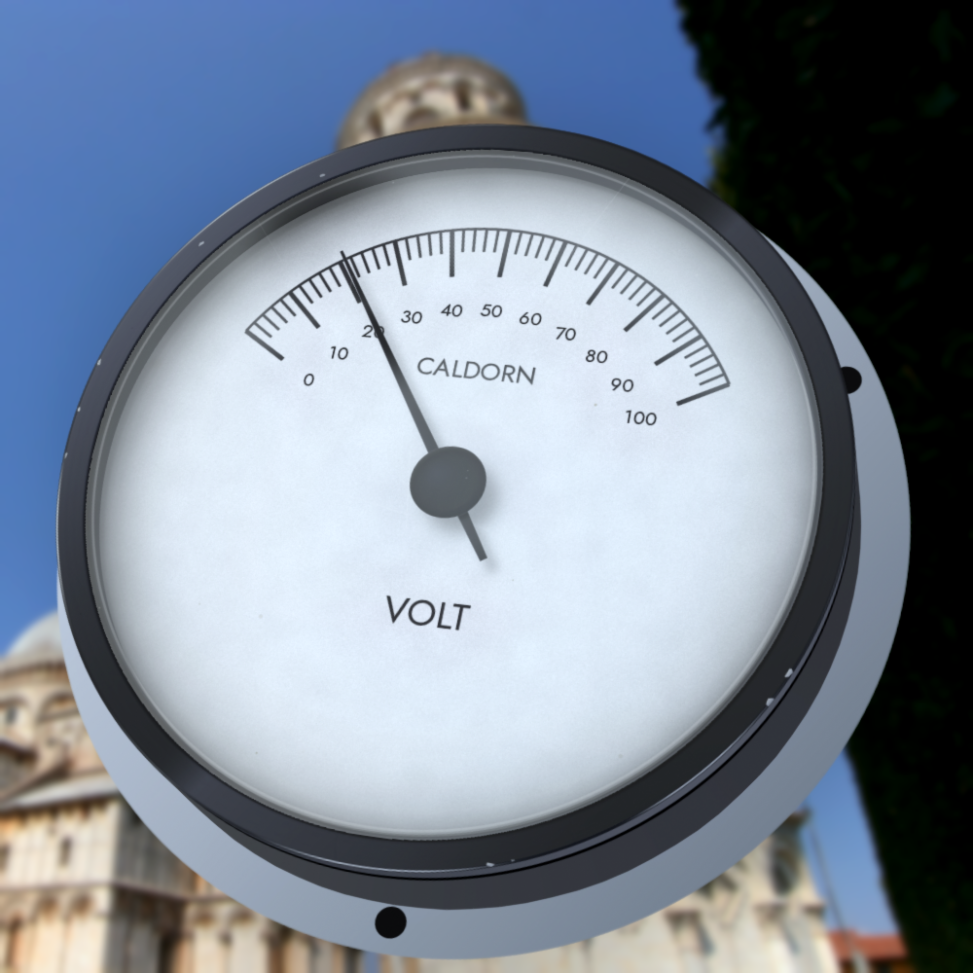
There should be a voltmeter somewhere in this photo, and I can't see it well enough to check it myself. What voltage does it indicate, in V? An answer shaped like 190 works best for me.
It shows 21
